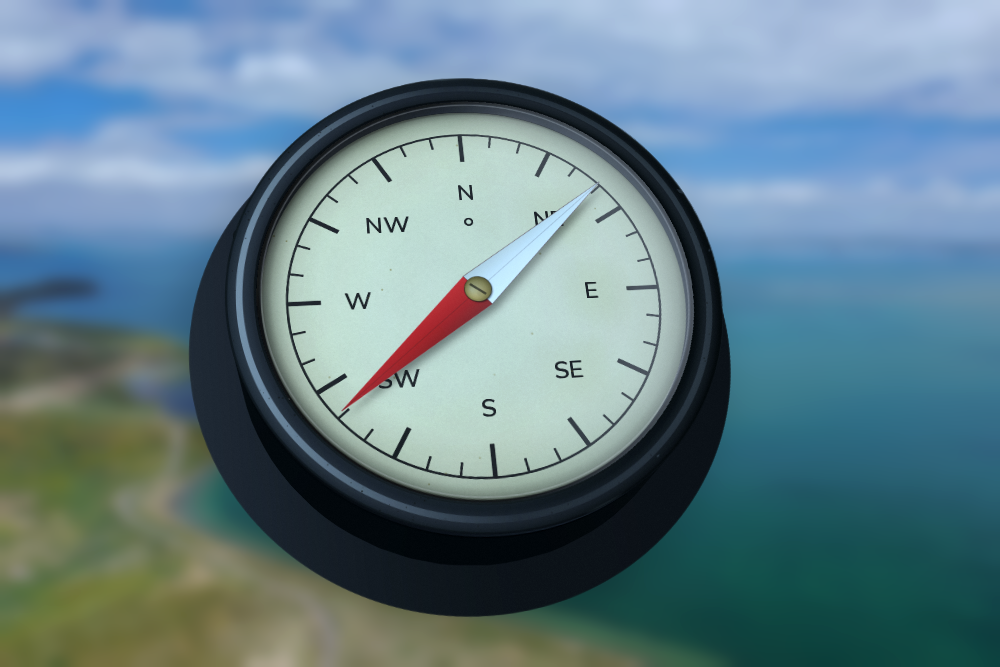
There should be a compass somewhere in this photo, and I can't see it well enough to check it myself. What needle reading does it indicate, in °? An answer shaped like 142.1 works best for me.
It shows 230
